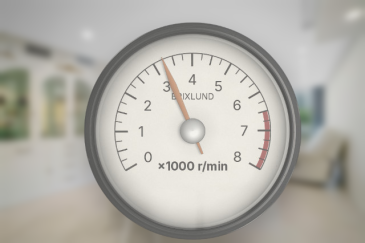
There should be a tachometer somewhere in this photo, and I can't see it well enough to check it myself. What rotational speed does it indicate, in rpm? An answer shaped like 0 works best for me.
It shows 3250
